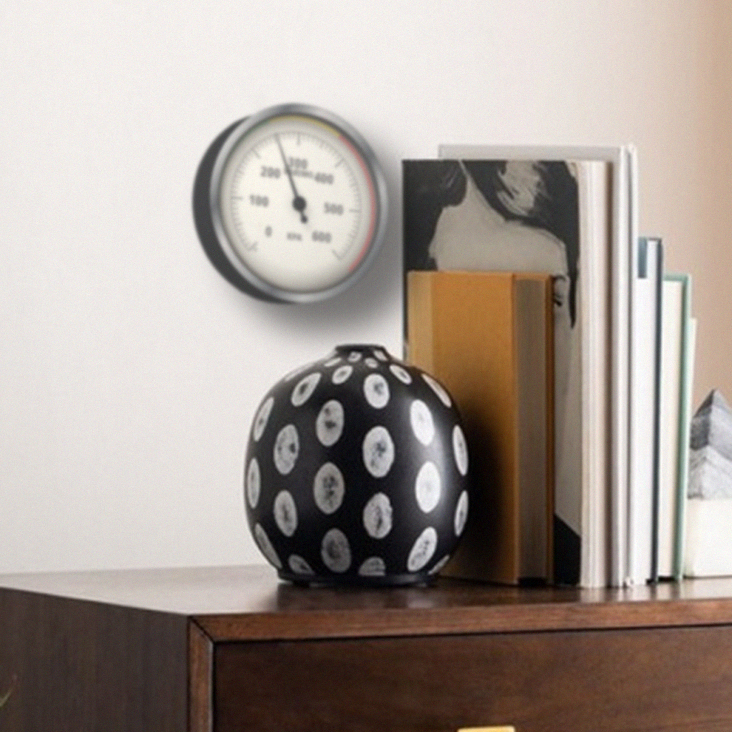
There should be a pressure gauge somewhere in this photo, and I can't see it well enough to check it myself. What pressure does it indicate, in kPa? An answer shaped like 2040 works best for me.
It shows 250
